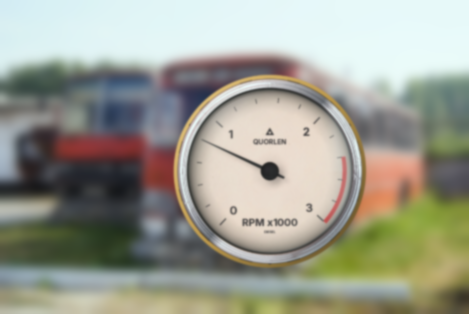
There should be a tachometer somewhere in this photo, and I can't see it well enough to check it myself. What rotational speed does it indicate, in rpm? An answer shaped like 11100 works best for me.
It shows 800
